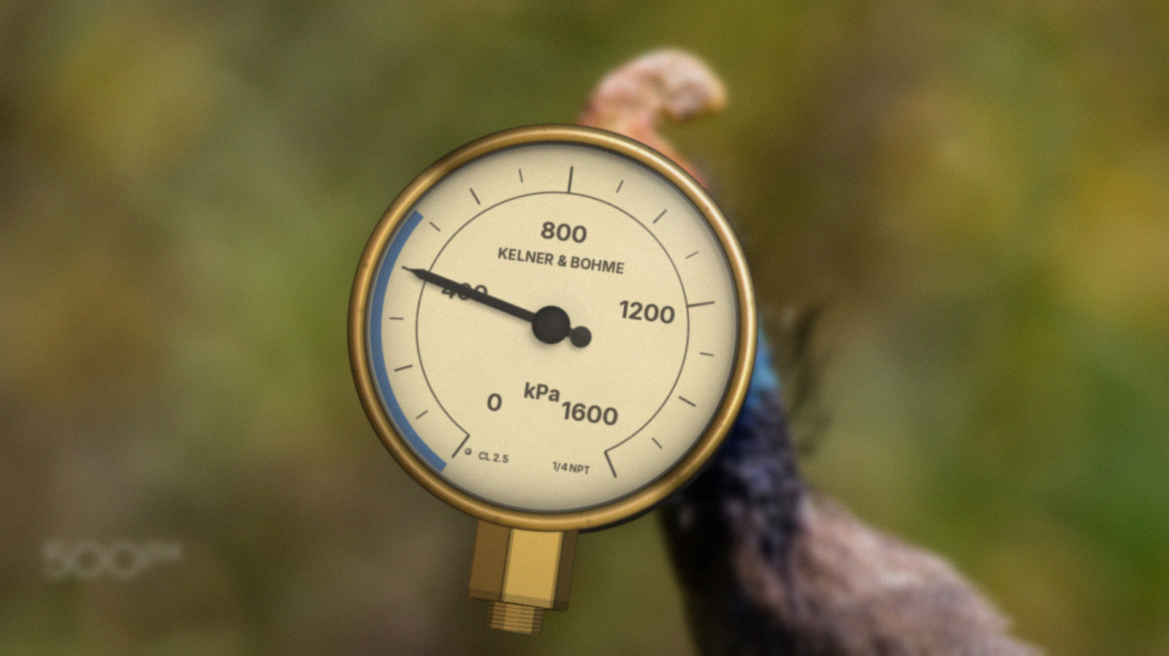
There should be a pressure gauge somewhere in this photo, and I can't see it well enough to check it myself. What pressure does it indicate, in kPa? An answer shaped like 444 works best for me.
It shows 400
